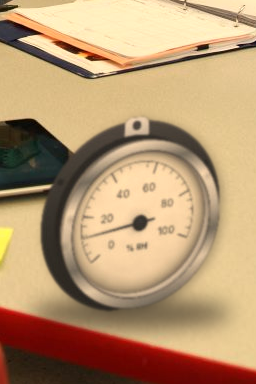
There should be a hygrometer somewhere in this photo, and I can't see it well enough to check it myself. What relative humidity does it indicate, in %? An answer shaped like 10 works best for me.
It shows 12
